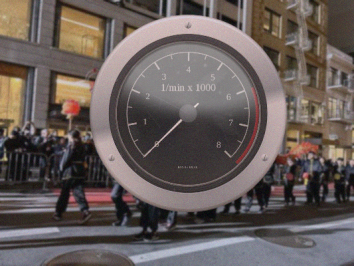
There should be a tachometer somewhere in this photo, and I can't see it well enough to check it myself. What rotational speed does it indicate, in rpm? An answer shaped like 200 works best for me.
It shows 0
